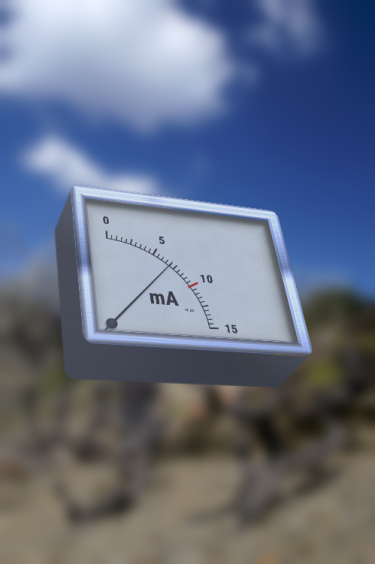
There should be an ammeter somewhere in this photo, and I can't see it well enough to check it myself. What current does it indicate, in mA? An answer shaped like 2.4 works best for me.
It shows 7
